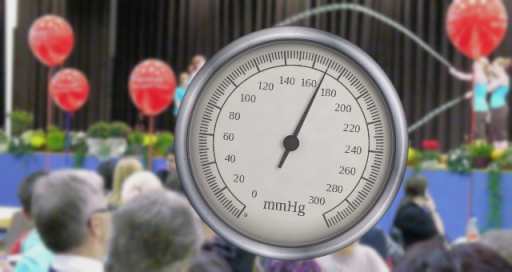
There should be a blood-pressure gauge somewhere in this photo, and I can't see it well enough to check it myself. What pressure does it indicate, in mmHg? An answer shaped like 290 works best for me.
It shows 170
